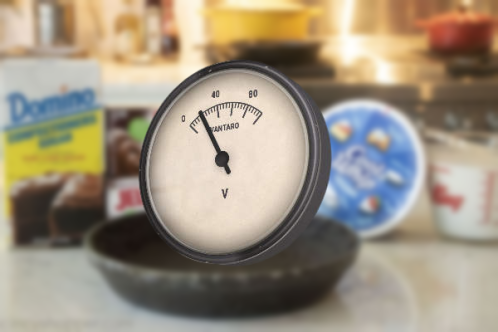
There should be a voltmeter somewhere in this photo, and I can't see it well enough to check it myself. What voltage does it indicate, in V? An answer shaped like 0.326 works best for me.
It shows 20
